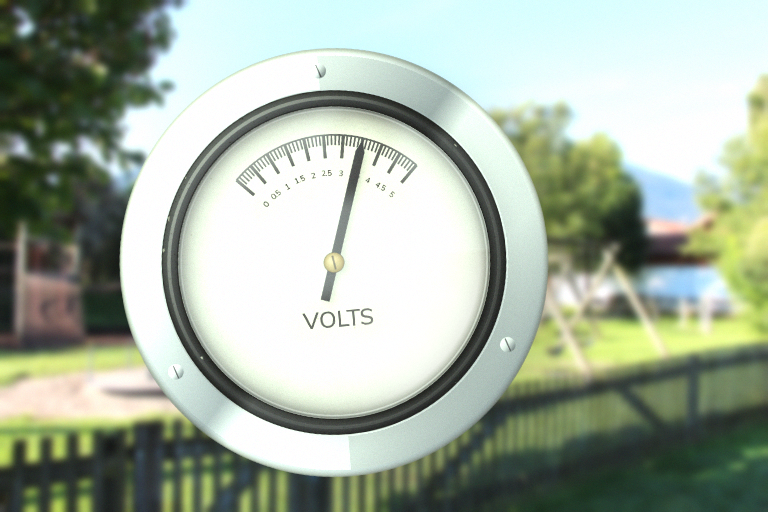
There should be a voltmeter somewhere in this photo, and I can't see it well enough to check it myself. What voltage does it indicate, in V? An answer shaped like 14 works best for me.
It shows 3.5
